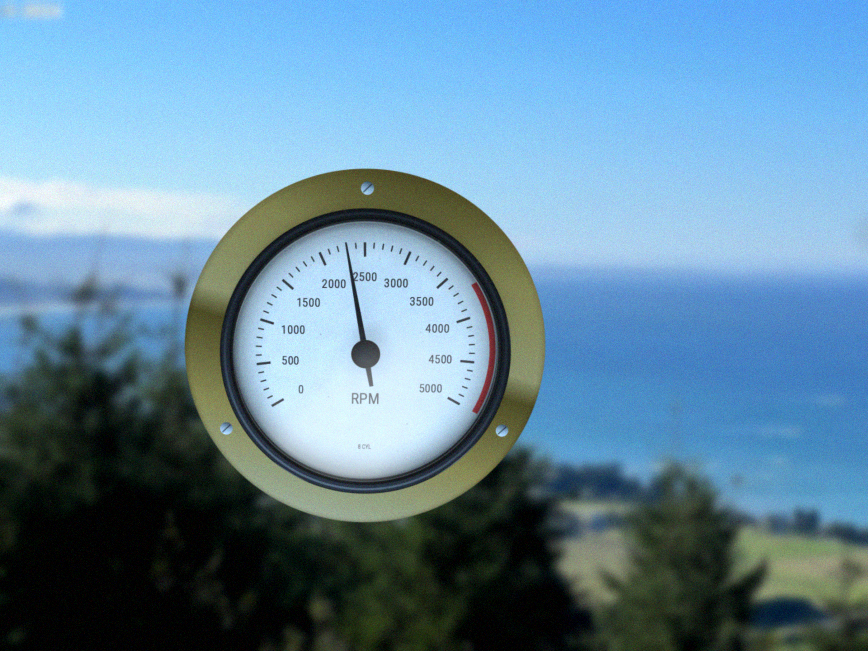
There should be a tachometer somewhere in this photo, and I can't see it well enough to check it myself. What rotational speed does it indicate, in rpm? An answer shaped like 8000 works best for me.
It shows 2300
